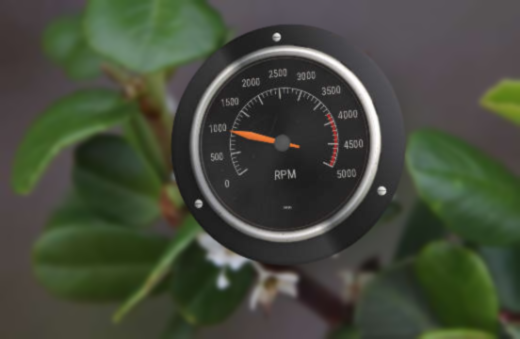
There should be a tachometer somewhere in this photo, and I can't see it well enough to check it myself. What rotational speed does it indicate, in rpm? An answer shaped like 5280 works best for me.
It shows 1000
